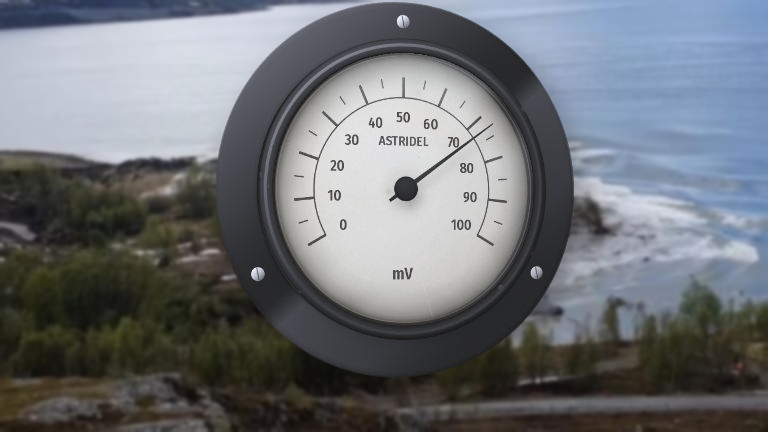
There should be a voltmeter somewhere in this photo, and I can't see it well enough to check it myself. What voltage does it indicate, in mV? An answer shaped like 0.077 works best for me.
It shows 72.5
